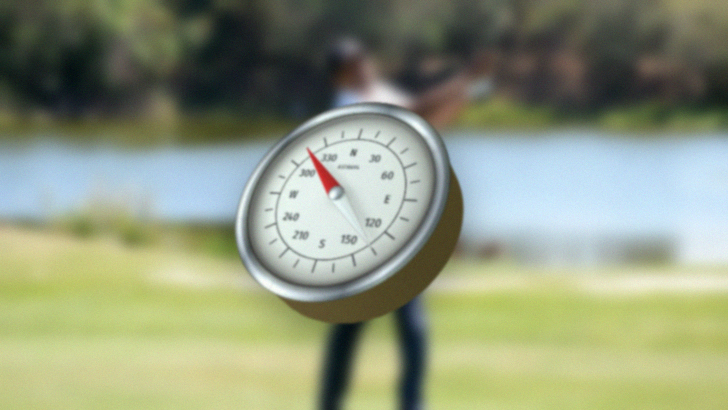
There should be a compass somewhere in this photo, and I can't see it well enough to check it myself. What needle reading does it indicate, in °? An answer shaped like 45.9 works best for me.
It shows 315
